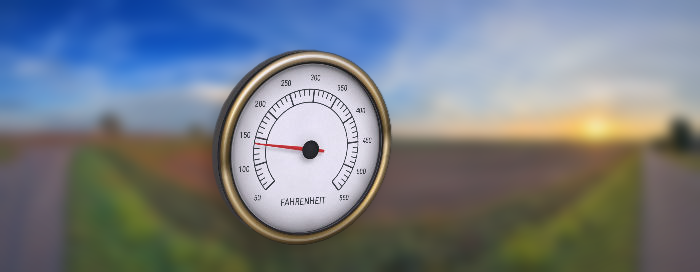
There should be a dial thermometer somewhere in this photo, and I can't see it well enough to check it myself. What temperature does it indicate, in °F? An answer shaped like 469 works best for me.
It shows 140
